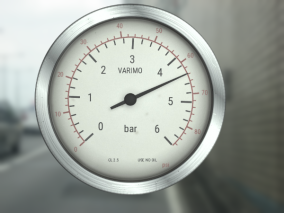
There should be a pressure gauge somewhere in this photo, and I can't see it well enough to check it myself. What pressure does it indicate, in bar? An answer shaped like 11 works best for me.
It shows 4.4
